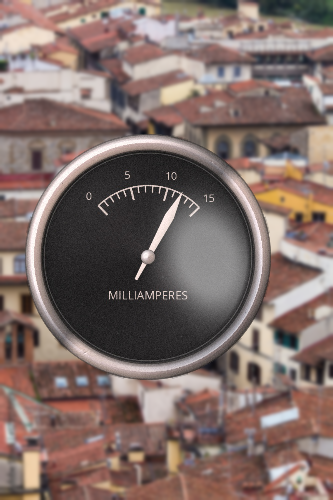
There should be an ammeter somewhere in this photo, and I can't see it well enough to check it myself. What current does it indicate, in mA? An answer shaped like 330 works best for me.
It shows 12
